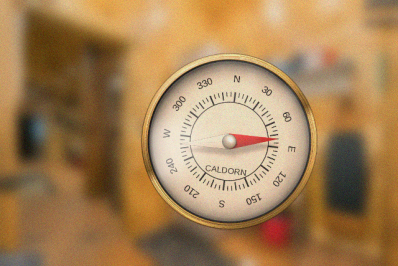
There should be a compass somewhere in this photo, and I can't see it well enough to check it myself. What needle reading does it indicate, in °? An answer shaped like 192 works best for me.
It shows 80
